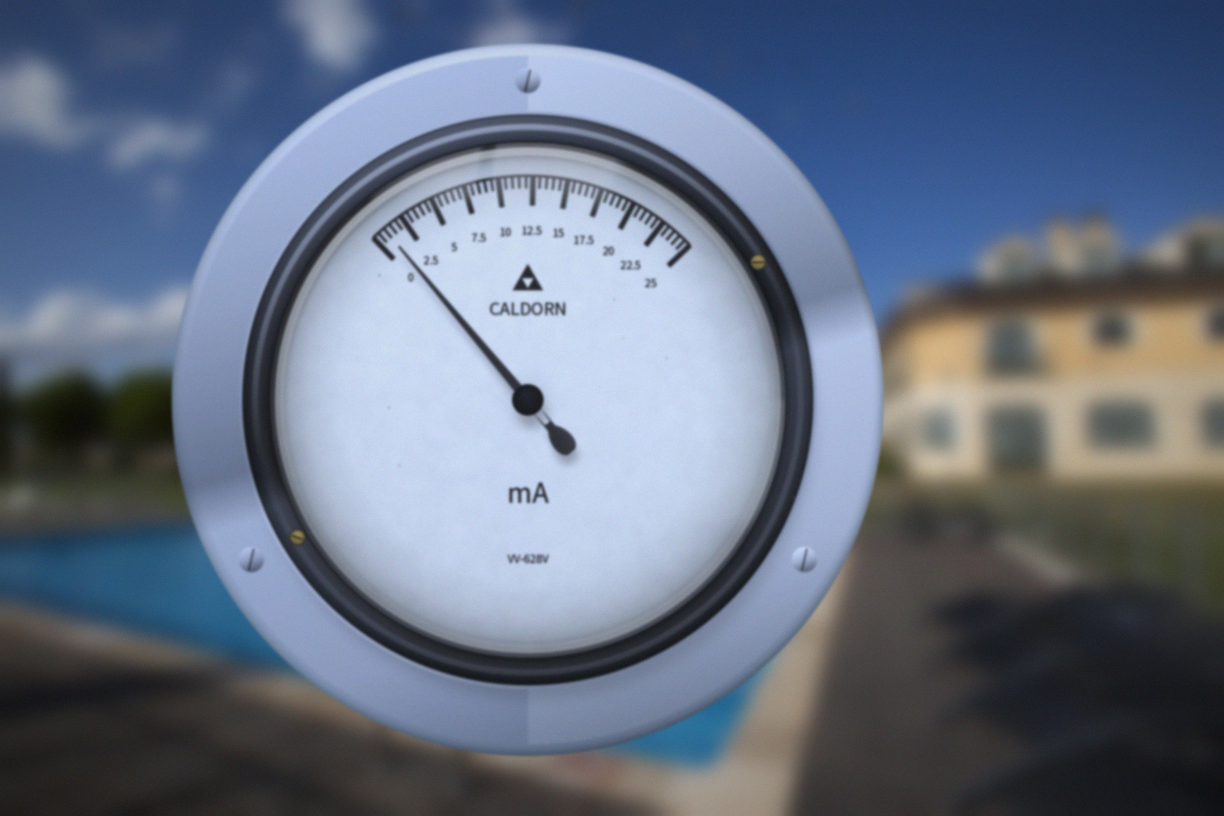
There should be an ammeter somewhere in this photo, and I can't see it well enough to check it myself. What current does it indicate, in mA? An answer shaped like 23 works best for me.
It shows 1
